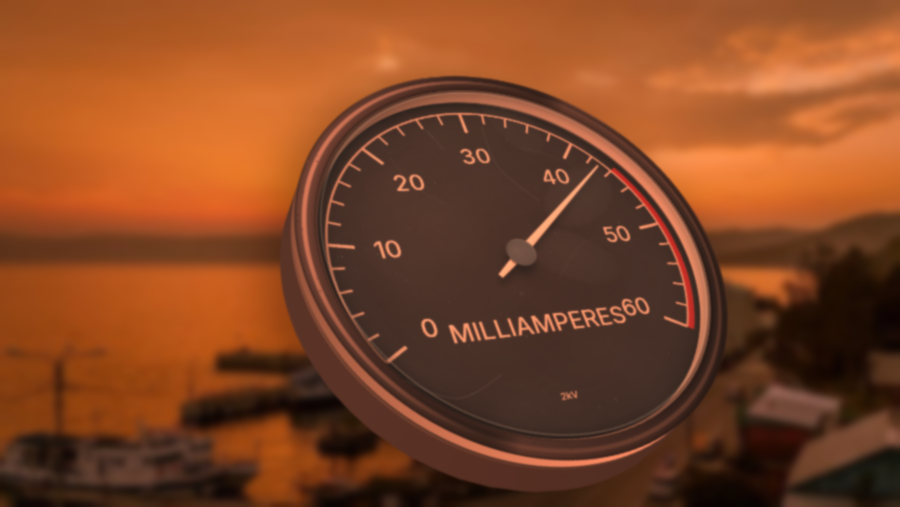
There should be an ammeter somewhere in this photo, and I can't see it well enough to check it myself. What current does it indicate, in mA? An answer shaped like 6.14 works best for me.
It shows 43
